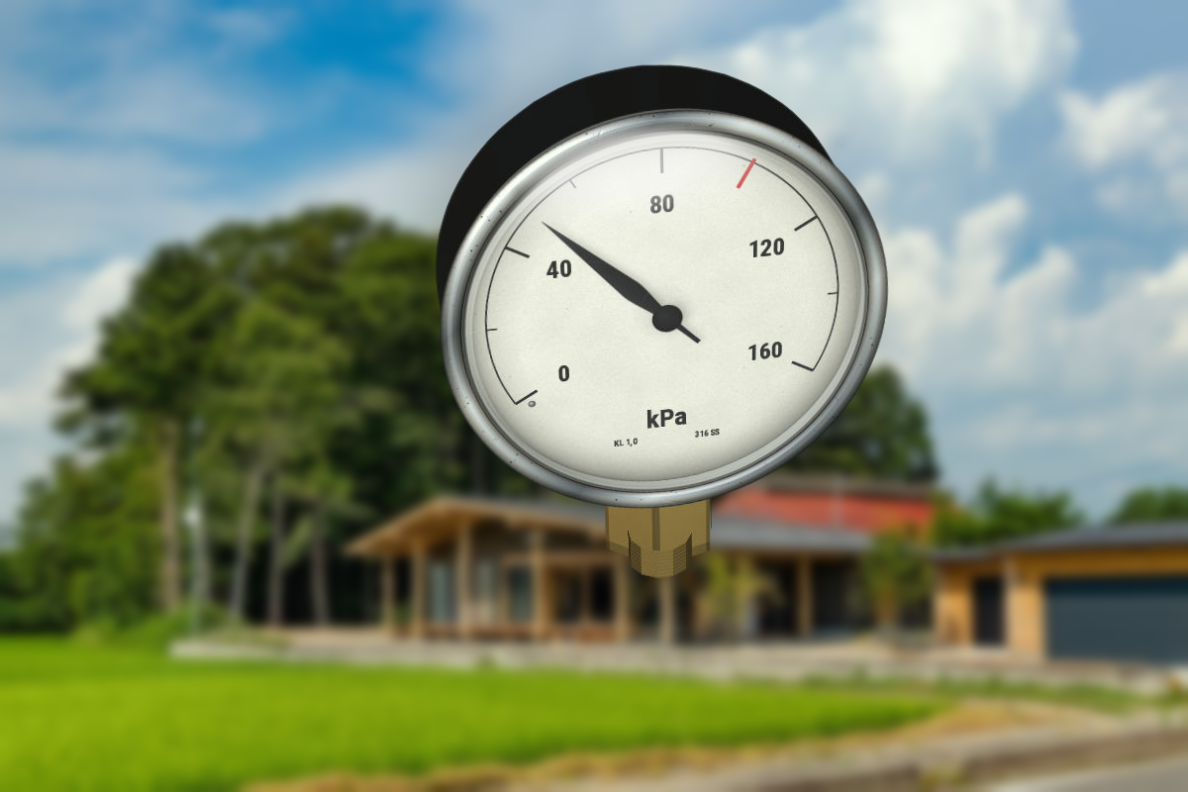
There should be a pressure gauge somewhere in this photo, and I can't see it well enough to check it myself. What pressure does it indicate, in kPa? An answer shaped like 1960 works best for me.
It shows 50
